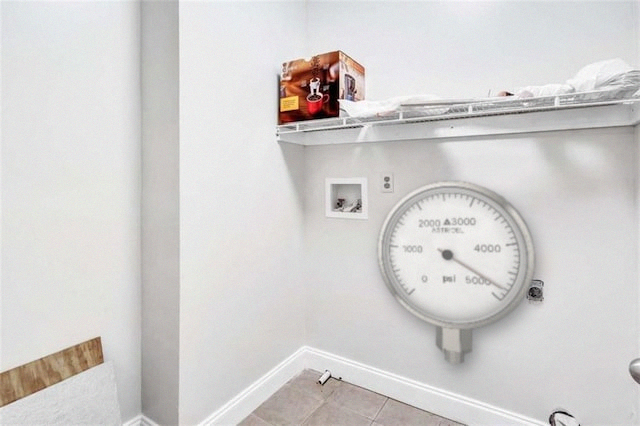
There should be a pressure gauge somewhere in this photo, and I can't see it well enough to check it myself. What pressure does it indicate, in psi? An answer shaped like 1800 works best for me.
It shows 4800
